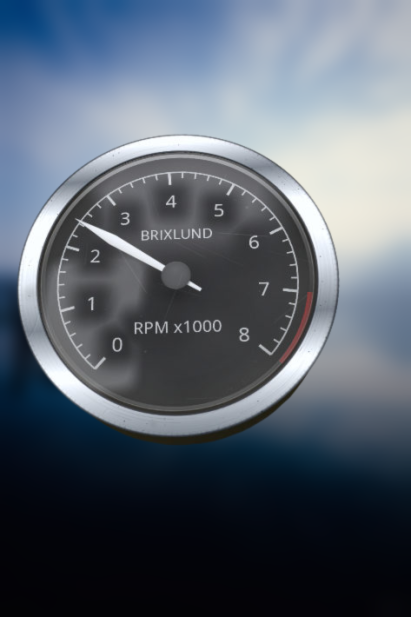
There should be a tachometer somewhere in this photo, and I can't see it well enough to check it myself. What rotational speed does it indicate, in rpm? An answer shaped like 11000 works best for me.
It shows 2400
